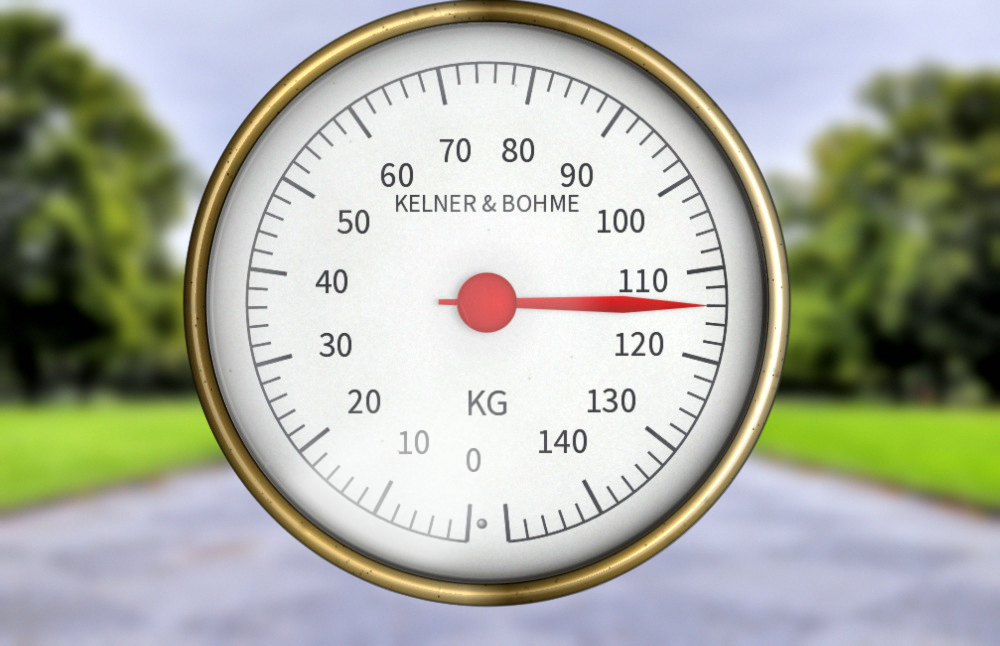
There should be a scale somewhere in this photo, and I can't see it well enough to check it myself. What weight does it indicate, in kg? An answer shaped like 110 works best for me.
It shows 114
